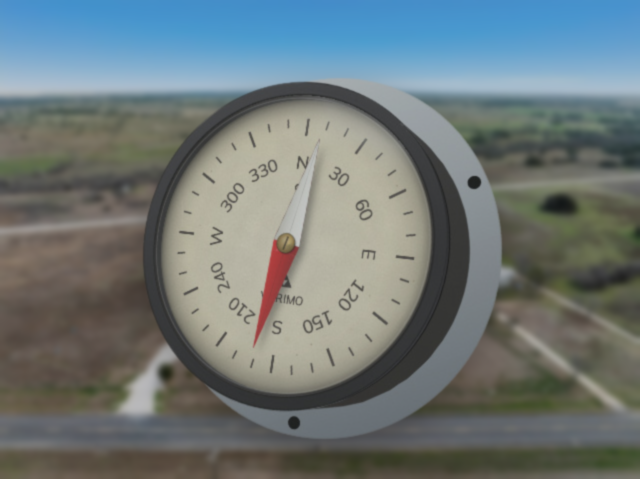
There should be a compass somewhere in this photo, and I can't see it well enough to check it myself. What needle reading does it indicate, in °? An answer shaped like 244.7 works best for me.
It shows 190
